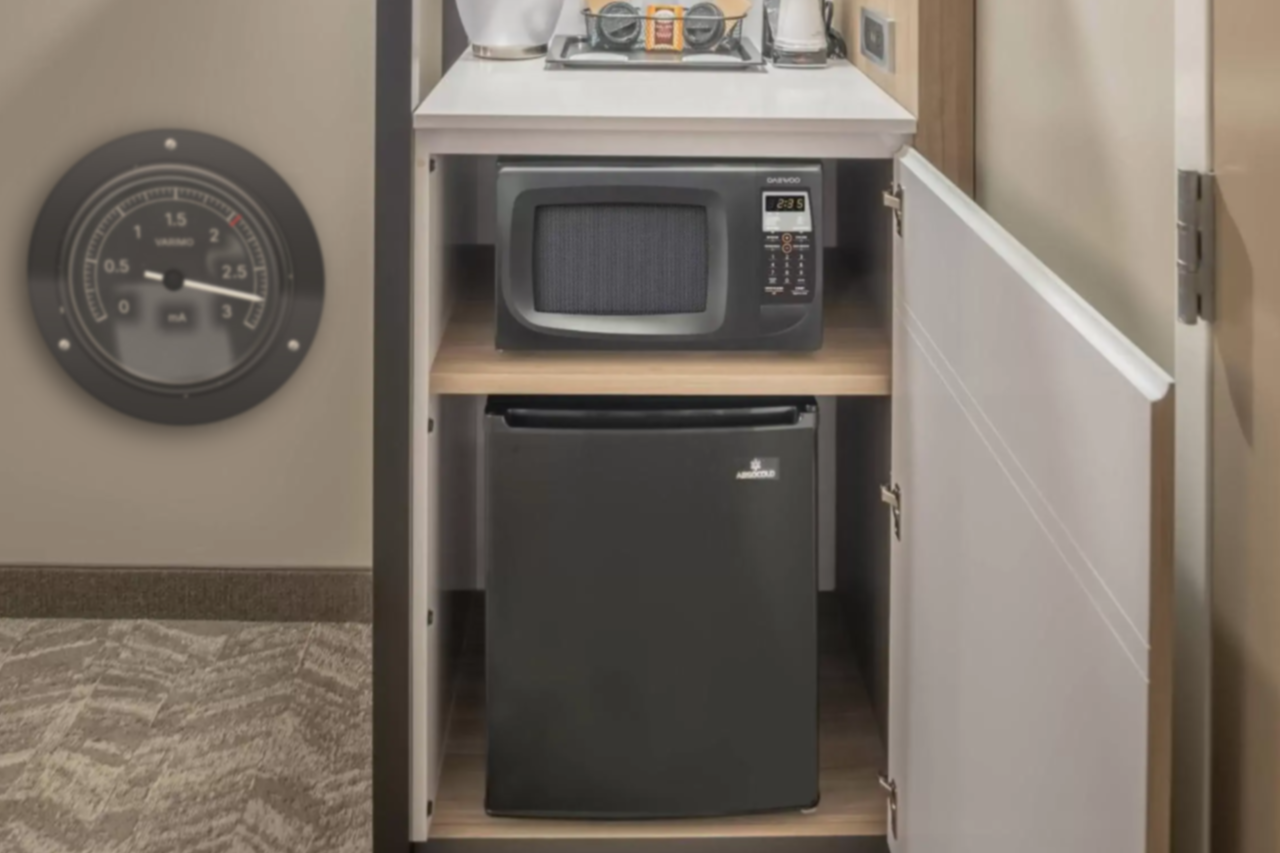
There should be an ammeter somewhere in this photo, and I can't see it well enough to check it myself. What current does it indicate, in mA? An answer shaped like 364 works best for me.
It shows 2.75
